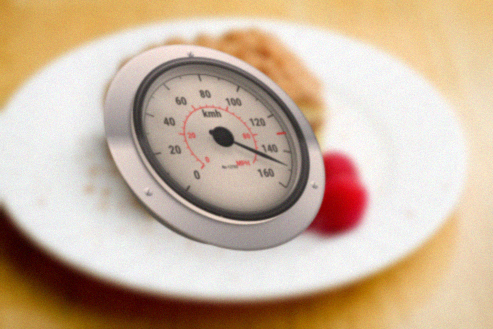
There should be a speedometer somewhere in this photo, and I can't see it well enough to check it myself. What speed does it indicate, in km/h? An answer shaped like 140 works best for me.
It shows 150
